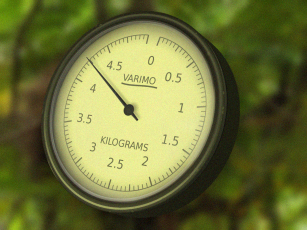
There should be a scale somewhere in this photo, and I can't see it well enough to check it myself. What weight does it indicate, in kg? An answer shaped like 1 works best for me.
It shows 4.25
